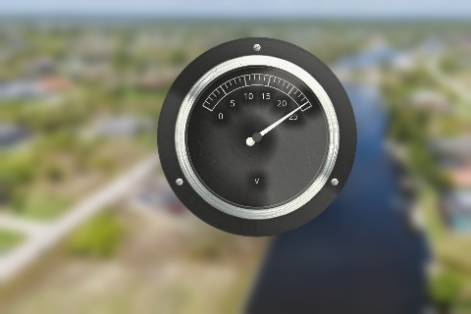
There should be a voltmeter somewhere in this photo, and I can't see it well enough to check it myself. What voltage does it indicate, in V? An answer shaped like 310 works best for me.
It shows 24
